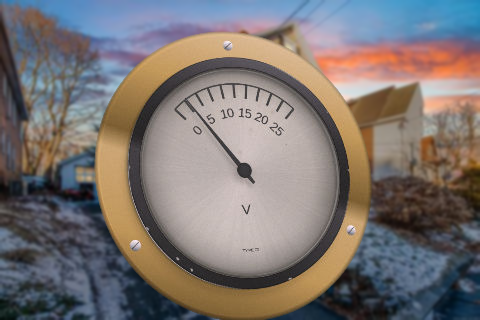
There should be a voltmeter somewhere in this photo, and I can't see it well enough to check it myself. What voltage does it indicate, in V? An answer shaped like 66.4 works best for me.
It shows 2.5
